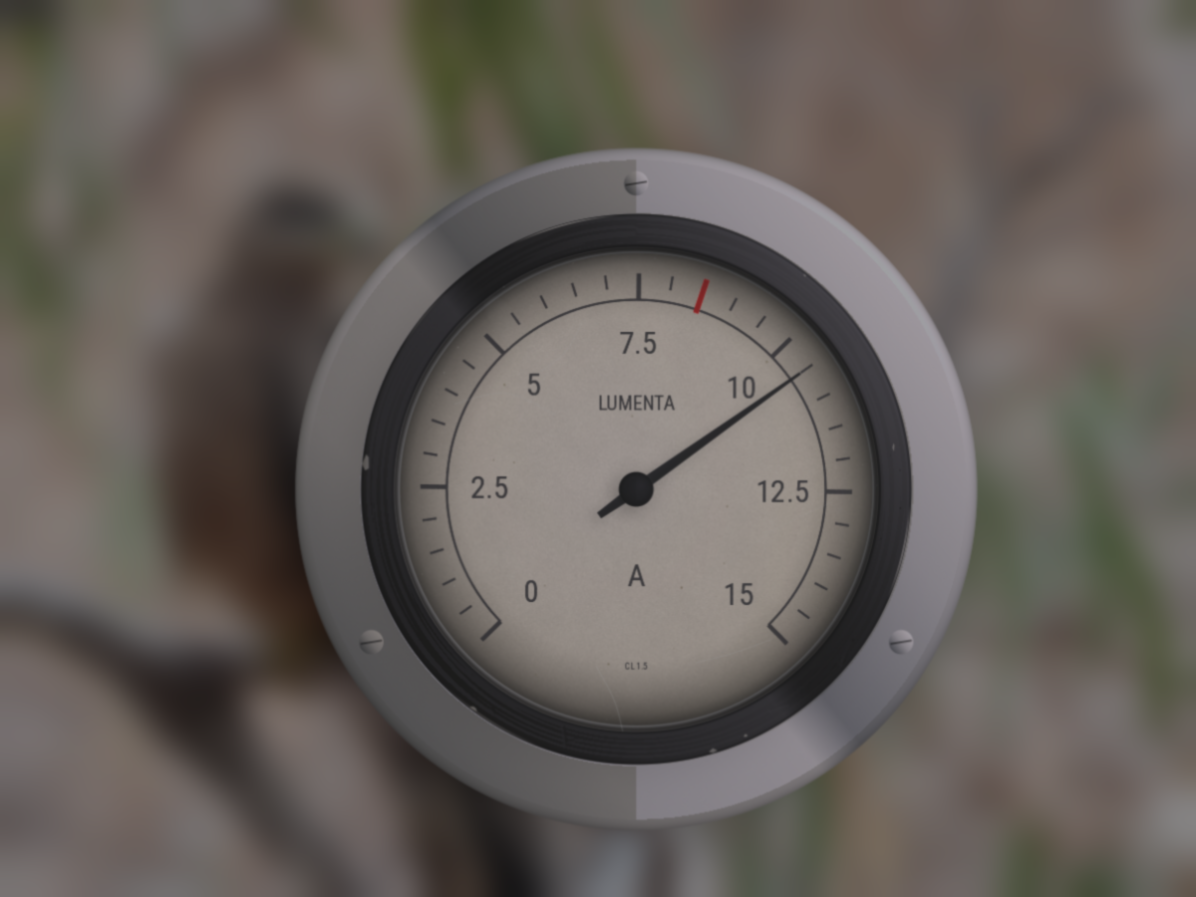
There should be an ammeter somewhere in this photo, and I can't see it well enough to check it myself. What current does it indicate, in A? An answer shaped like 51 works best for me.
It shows 10.5
